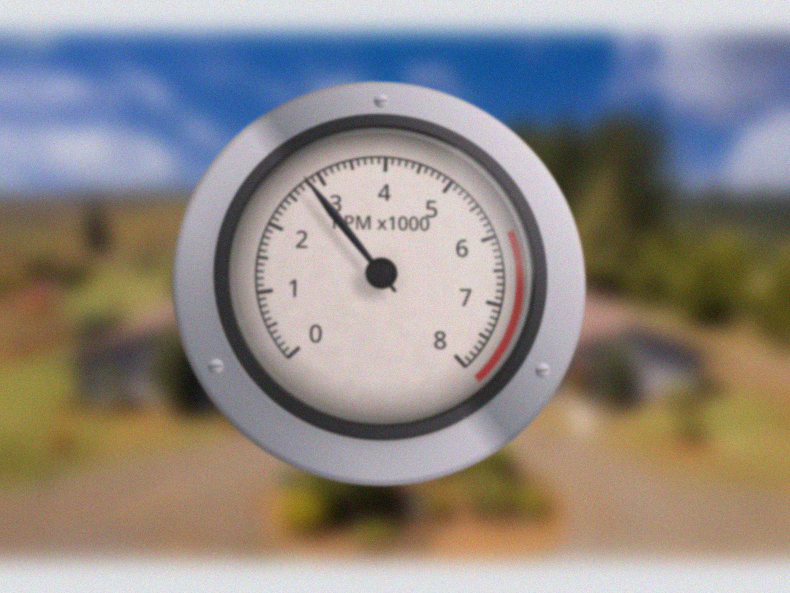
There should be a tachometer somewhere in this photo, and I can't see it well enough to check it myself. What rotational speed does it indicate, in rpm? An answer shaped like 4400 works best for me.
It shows 2800
